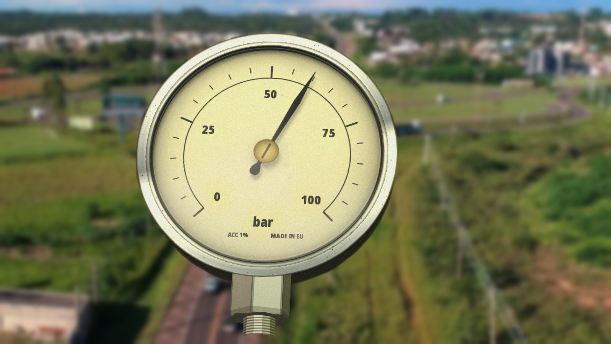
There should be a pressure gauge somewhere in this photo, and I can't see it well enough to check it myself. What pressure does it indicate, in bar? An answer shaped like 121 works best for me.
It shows 60
